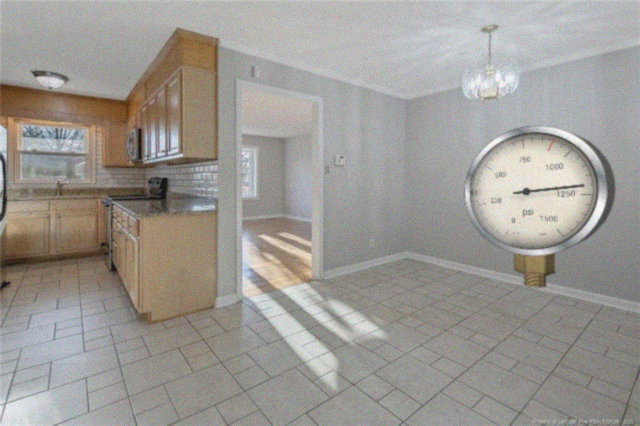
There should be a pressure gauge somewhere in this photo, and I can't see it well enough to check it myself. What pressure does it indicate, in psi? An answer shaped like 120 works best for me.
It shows 1200
